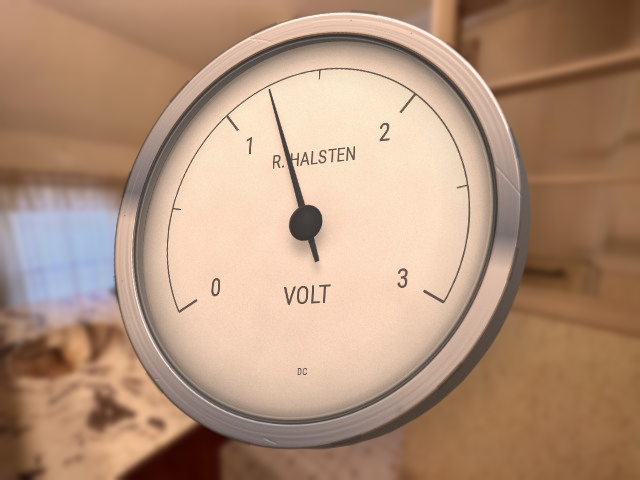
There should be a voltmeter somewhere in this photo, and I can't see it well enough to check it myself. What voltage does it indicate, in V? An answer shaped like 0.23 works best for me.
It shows 1.25
